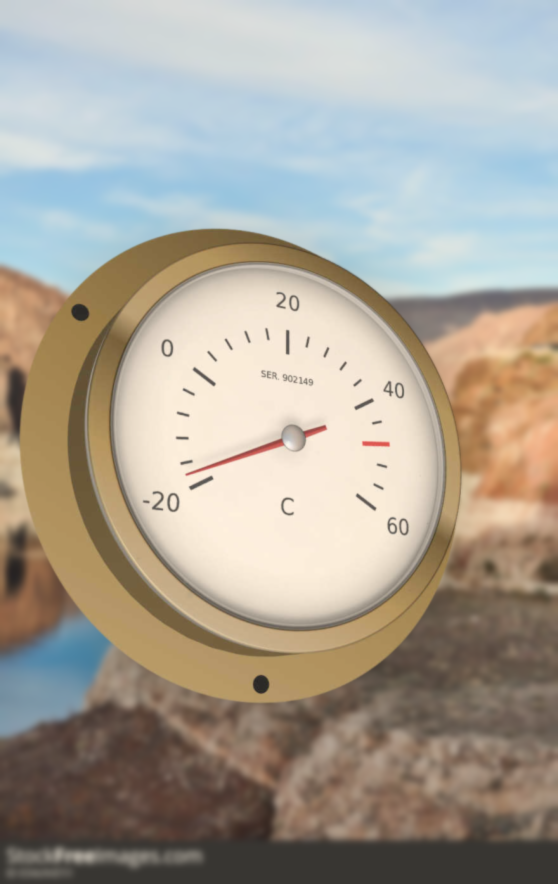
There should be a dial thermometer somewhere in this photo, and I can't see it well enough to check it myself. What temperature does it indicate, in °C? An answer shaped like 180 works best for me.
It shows -18
